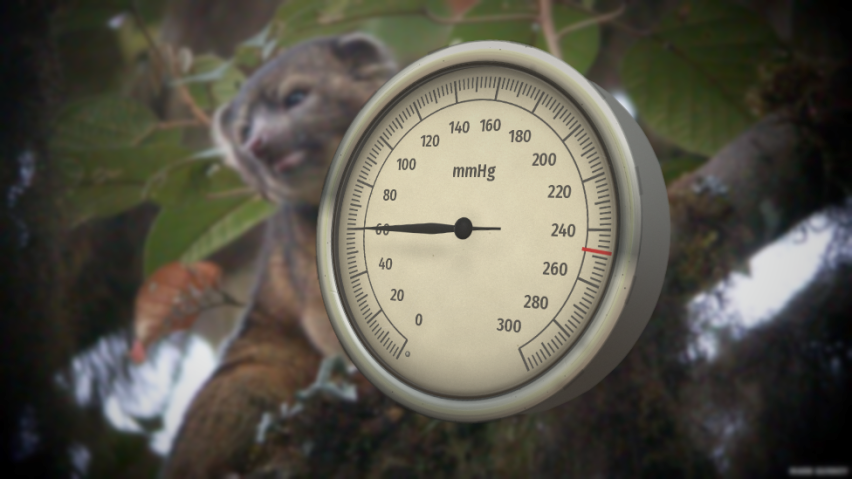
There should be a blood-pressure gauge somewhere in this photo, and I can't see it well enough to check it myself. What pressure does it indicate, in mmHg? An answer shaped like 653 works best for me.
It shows 60
